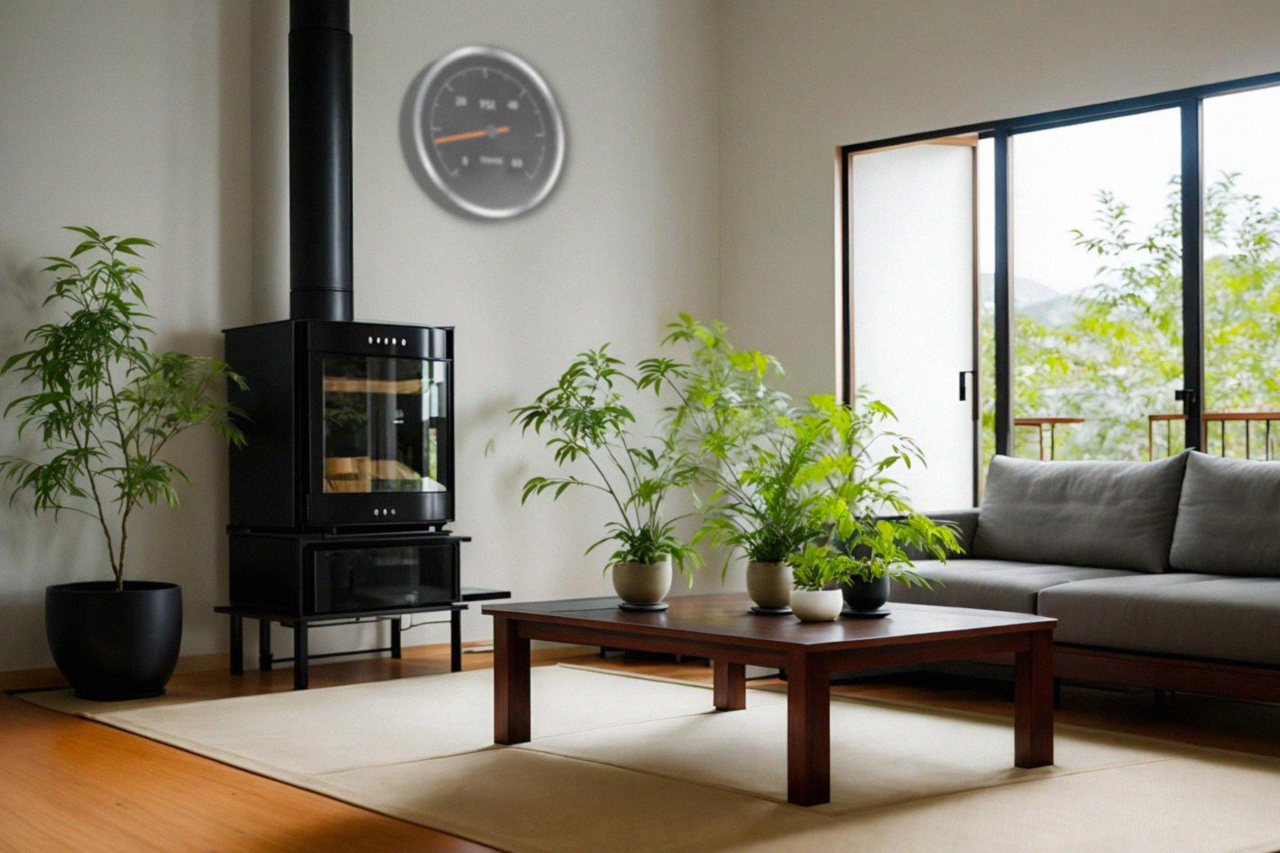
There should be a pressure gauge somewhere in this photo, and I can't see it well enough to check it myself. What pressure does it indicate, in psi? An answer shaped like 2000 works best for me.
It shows 7.5
